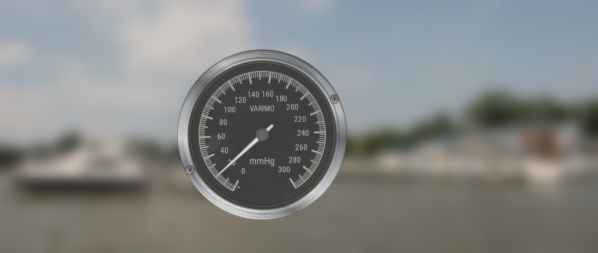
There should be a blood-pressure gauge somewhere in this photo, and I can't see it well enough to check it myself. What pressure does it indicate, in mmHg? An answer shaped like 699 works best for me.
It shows 20
